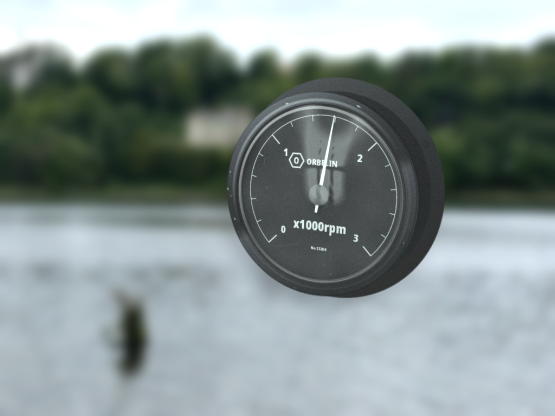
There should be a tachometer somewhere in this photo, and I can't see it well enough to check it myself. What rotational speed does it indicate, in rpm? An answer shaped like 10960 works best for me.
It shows 1600
